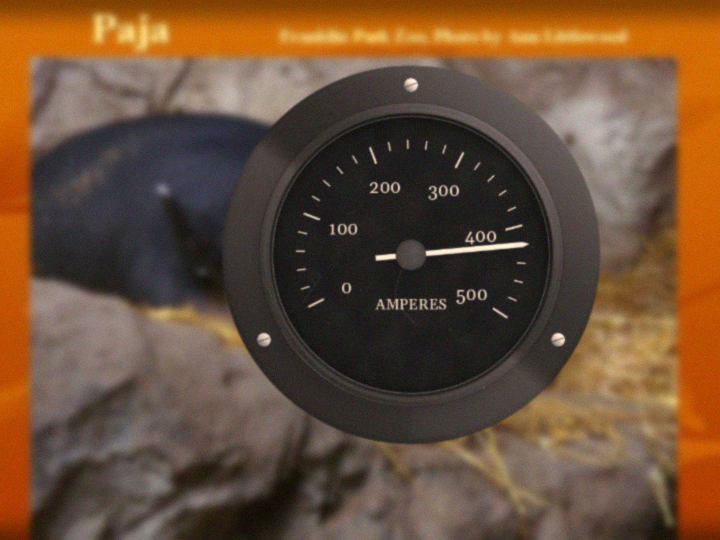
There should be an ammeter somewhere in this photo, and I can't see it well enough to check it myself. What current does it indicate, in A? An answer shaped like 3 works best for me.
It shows 420
